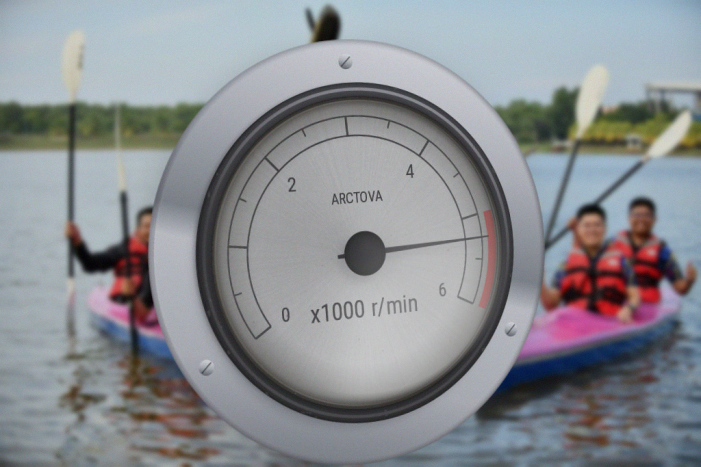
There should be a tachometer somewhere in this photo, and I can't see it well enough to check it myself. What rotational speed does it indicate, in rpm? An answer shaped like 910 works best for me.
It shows 5250
